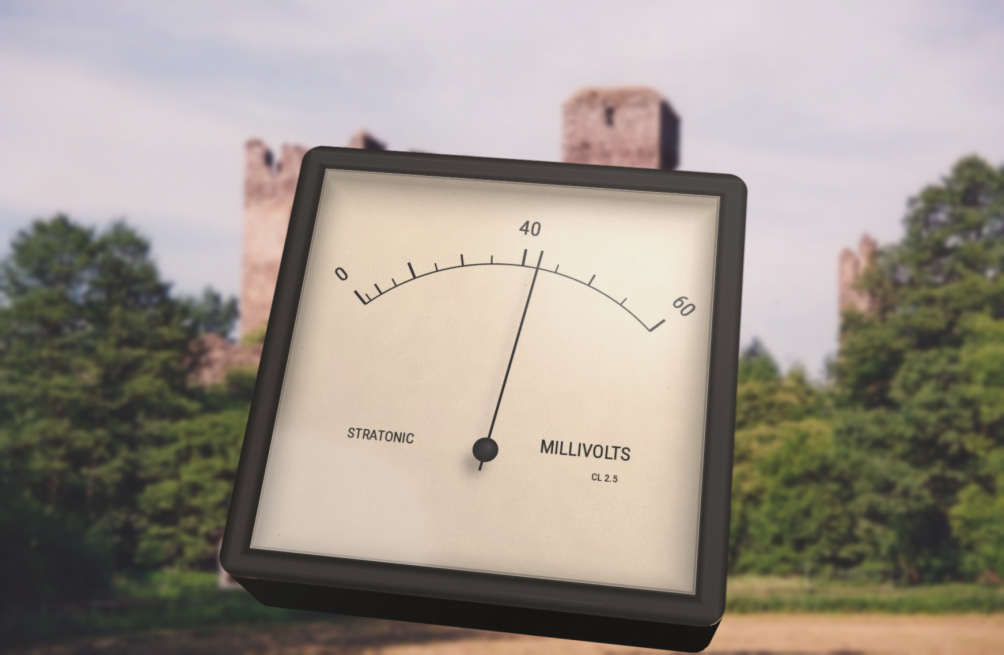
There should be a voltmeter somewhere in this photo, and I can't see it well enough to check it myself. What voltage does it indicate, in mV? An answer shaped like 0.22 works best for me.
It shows 42.5
